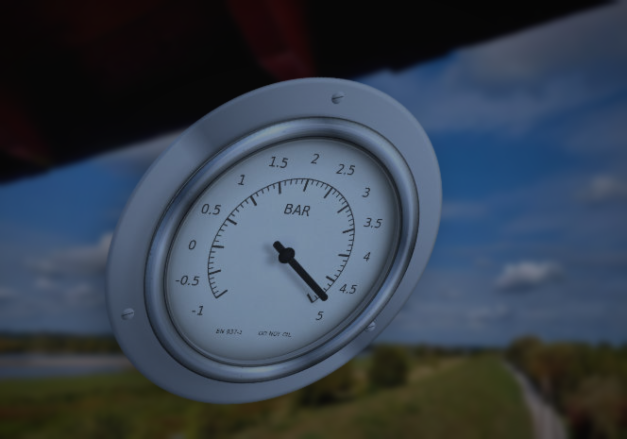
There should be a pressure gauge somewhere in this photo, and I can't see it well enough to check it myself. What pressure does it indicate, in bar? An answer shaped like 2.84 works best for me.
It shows 4.8
